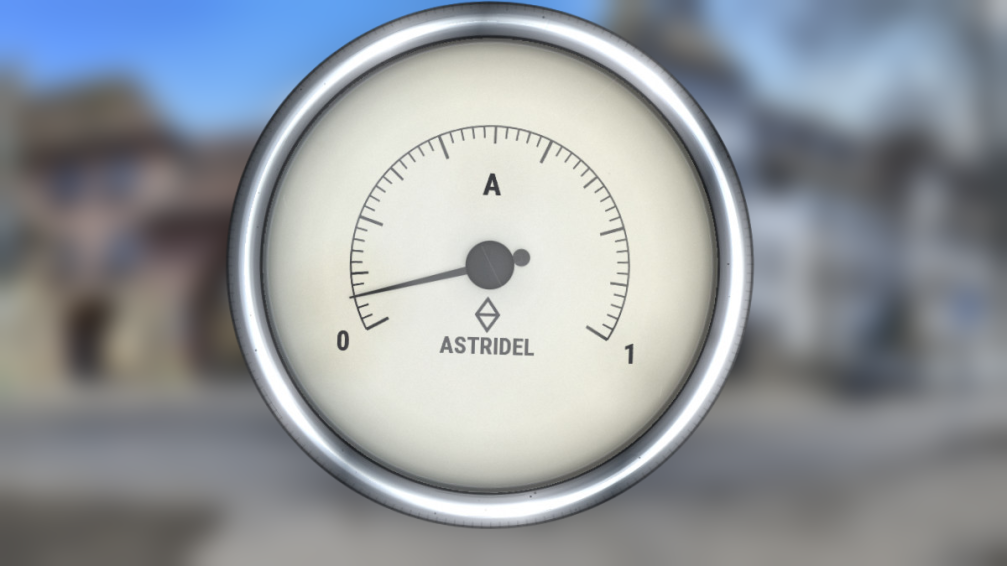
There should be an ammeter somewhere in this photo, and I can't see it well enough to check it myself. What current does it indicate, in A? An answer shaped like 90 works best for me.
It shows 0.06
